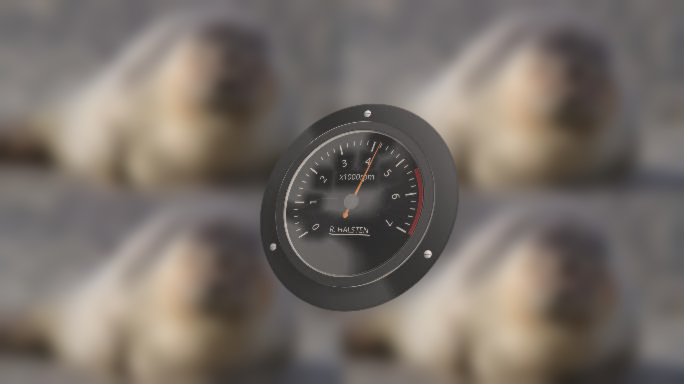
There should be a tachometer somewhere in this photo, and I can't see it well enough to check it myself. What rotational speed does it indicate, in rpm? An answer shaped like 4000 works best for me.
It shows 4200
